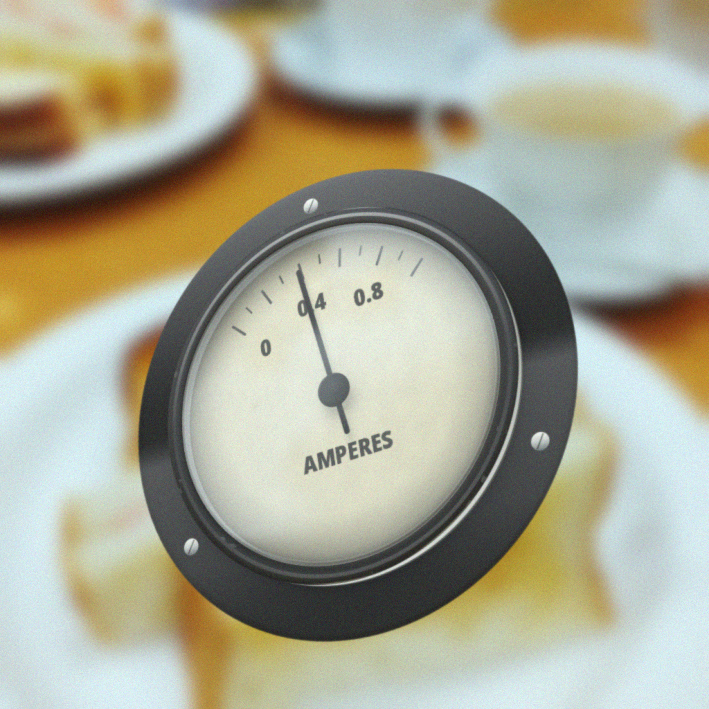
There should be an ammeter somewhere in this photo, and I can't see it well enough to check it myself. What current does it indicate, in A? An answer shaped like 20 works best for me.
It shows 0.4
